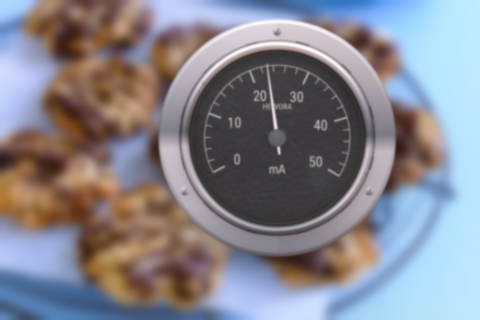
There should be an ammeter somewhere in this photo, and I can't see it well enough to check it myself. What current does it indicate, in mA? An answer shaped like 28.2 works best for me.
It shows 23
